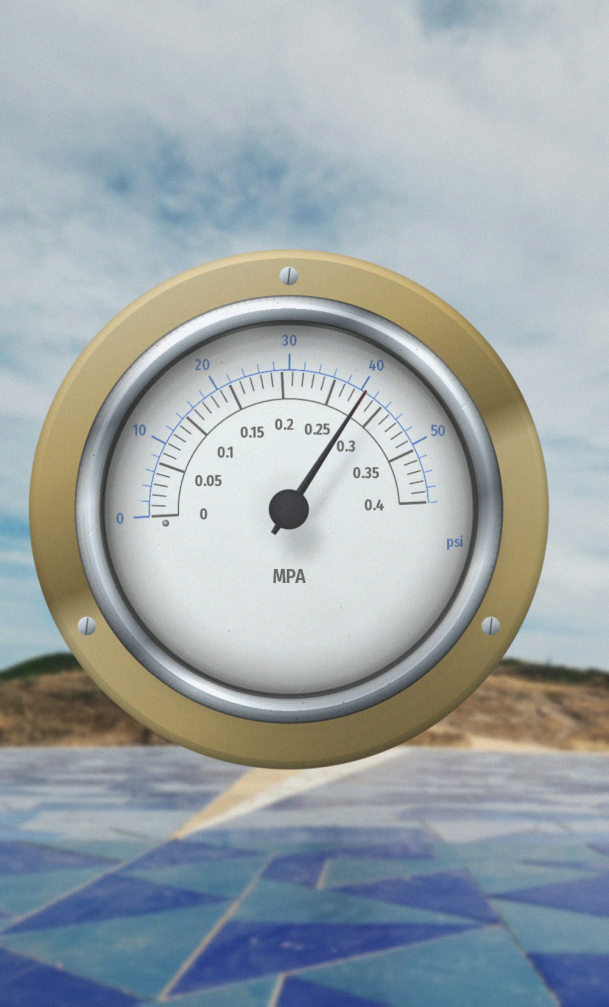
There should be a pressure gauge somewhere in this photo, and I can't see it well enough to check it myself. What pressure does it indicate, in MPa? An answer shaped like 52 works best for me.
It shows 0.28
